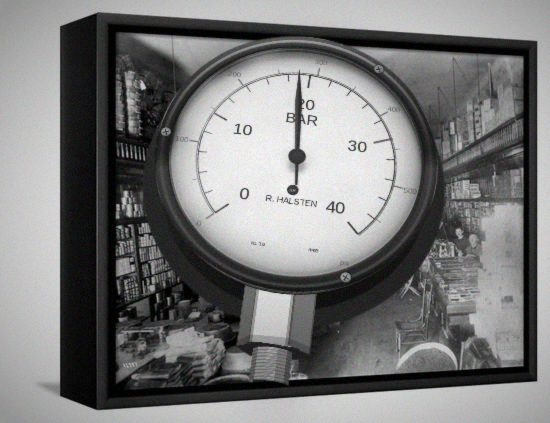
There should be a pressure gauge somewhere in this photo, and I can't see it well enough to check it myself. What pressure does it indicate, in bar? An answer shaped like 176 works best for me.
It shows 19
